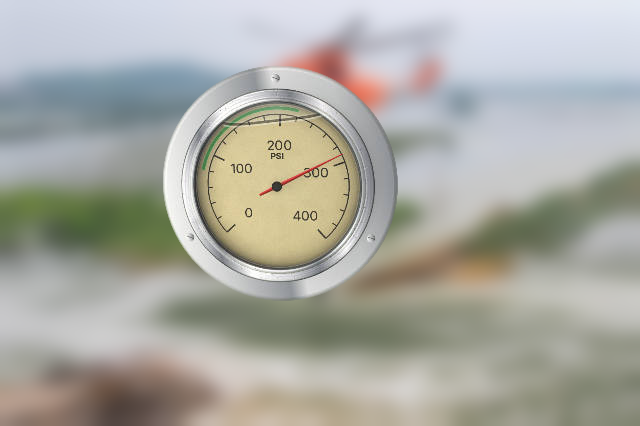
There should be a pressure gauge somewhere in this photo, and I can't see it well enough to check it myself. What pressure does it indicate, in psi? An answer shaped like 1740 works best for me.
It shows 290
